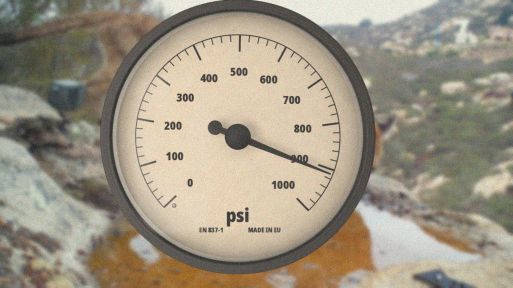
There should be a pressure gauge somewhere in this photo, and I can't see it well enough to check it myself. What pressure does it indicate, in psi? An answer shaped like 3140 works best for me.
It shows 910
